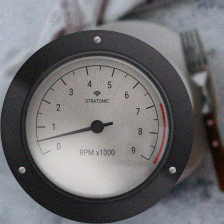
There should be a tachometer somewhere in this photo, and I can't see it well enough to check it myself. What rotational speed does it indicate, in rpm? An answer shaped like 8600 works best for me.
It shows 500
